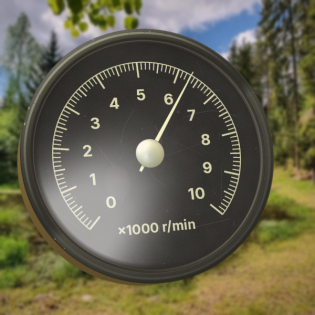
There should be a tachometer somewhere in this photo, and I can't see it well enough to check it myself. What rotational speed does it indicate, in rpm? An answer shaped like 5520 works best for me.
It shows 6300
